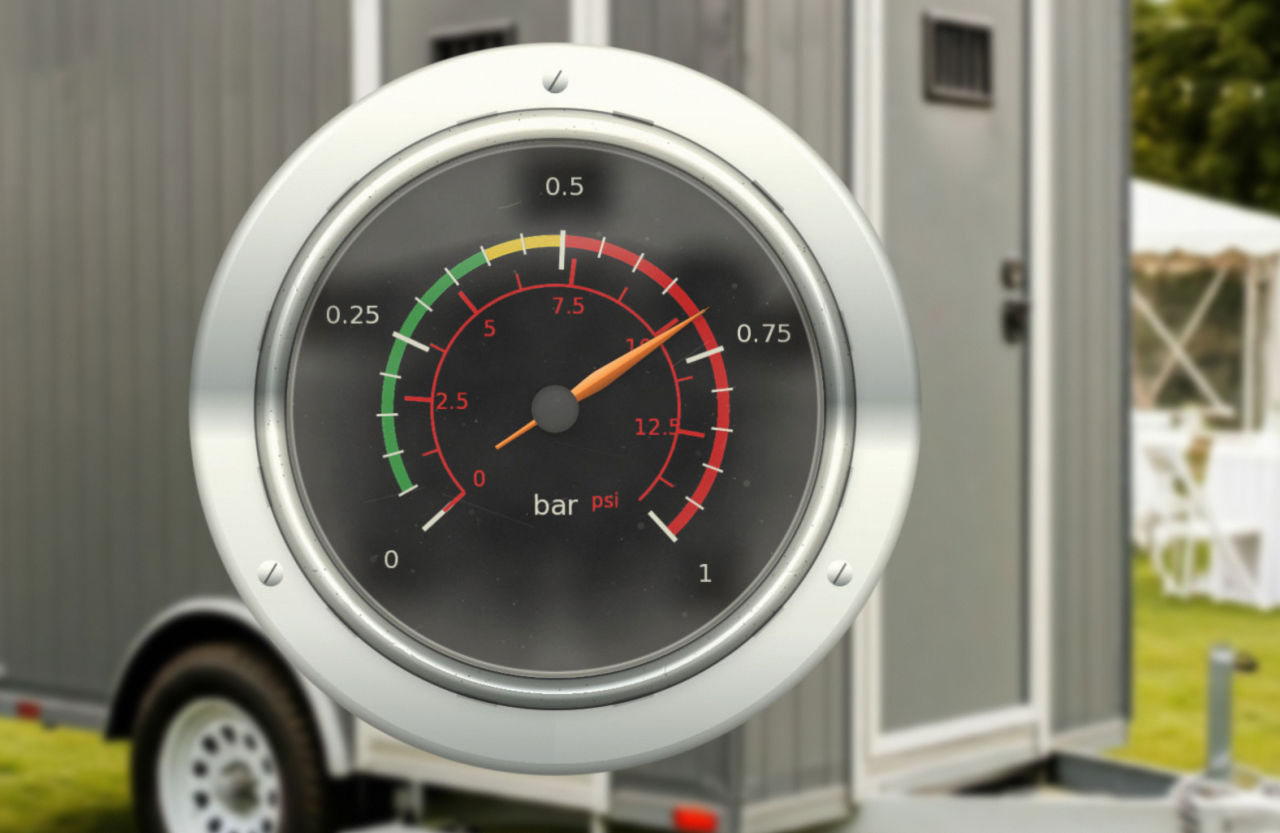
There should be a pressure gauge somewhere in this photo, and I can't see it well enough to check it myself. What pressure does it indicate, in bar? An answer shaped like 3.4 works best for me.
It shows 0.7
